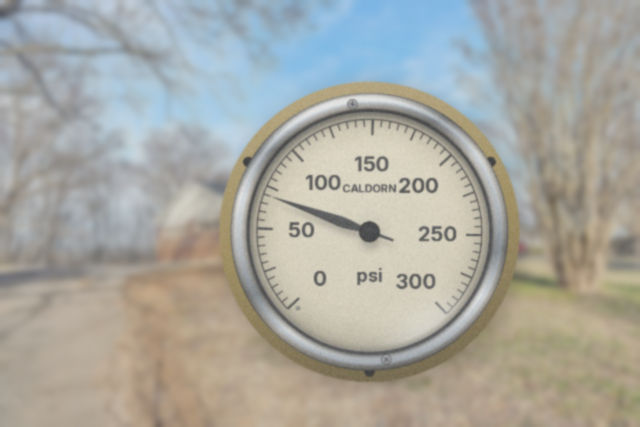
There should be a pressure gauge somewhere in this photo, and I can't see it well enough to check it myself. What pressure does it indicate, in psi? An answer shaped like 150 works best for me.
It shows 70
